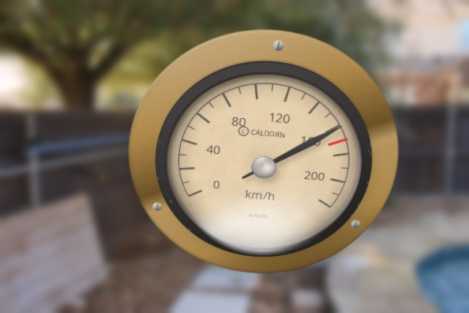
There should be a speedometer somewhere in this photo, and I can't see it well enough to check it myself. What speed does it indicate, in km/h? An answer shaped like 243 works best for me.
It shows 160
